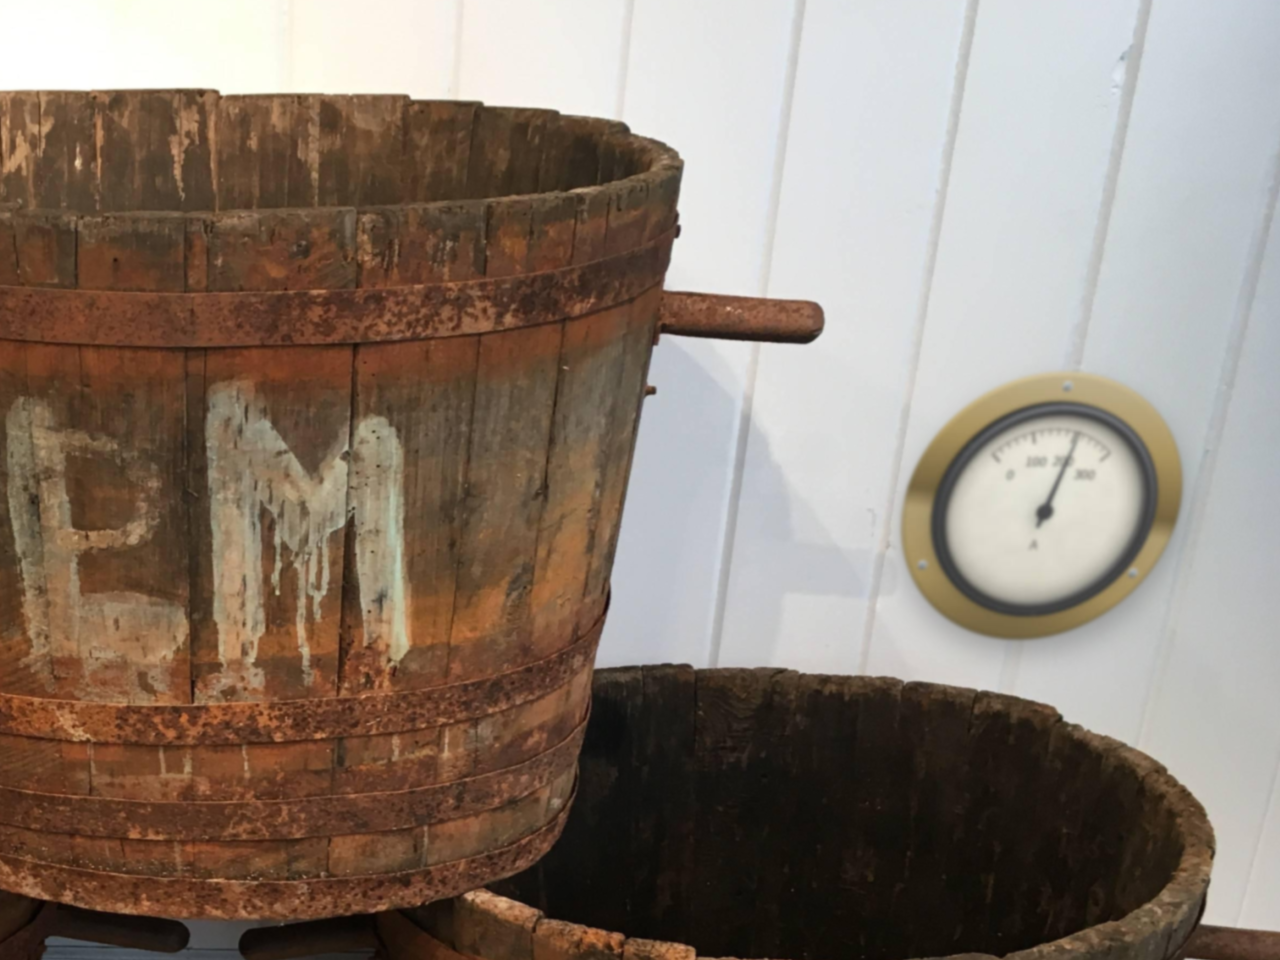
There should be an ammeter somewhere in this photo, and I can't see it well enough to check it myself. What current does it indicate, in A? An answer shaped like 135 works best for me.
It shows 200
